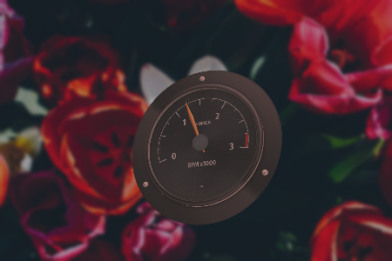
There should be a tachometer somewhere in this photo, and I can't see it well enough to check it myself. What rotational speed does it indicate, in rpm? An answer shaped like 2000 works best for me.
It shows 1250
